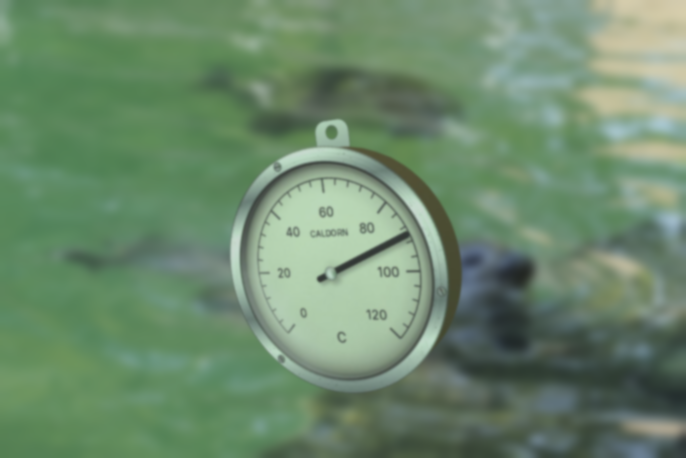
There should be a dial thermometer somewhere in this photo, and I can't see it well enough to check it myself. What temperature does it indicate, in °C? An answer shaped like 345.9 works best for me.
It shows 90
